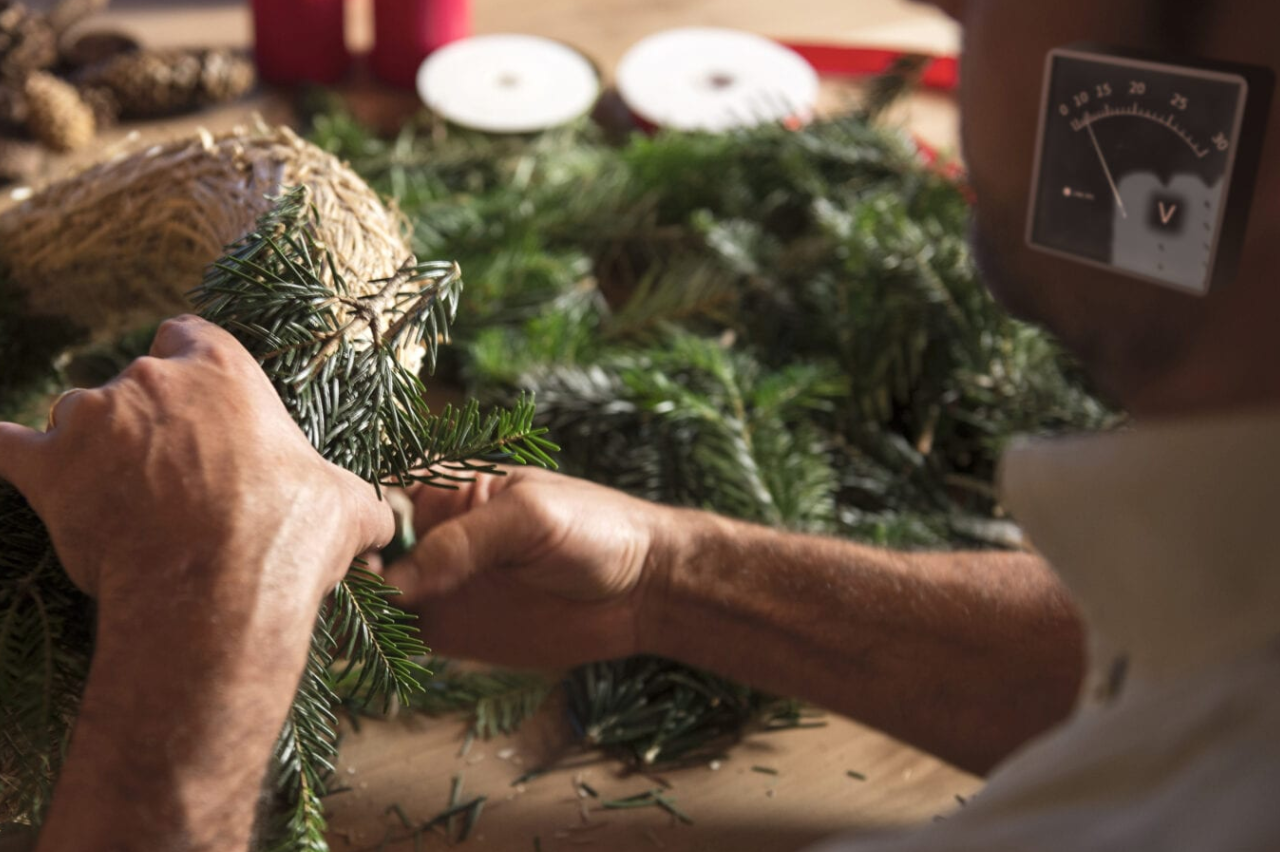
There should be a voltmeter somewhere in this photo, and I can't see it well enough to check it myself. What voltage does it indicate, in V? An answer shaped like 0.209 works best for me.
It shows 10
